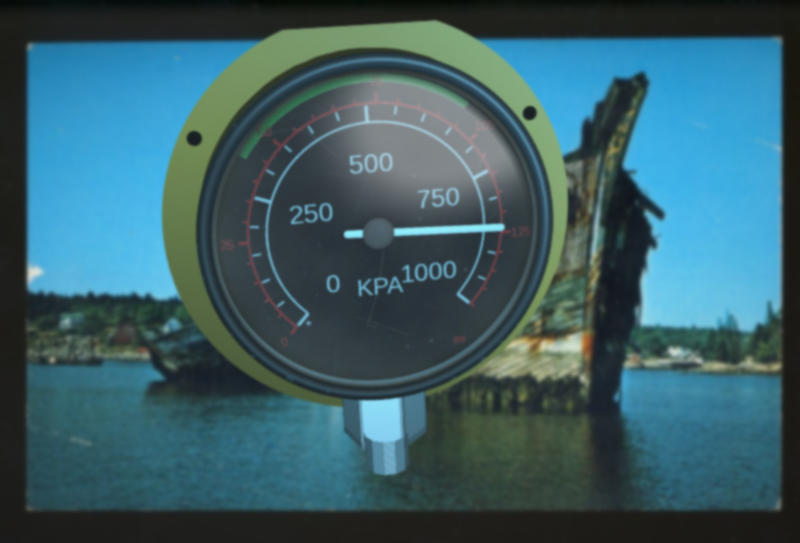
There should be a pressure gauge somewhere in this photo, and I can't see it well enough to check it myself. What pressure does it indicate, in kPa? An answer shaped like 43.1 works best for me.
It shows 850
